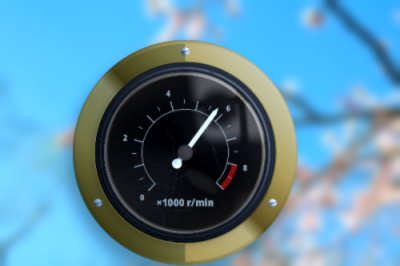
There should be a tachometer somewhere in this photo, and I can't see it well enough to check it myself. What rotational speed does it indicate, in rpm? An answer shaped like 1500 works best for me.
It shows 5750
